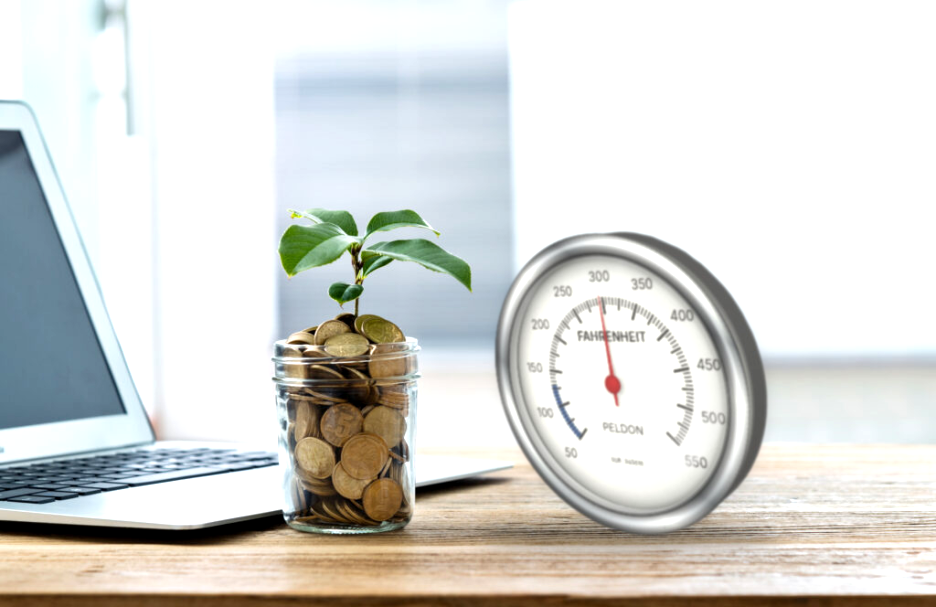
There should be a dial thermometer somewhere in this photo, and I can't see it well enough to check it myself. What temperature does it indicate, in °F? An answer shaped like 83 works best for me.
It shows 300
